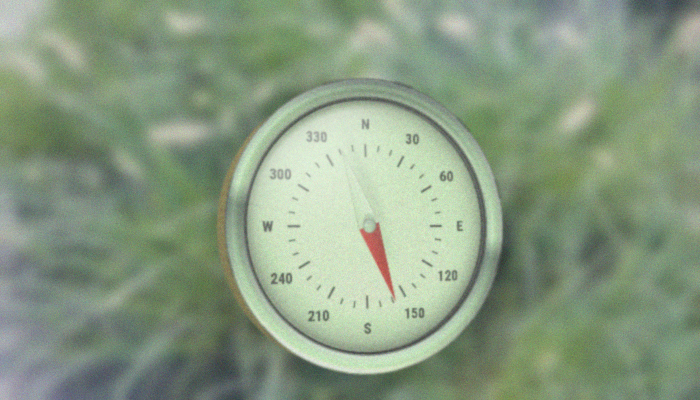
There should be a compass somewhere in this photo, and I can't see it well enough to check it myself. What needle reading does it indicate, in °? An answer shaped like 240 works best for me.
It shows 160
